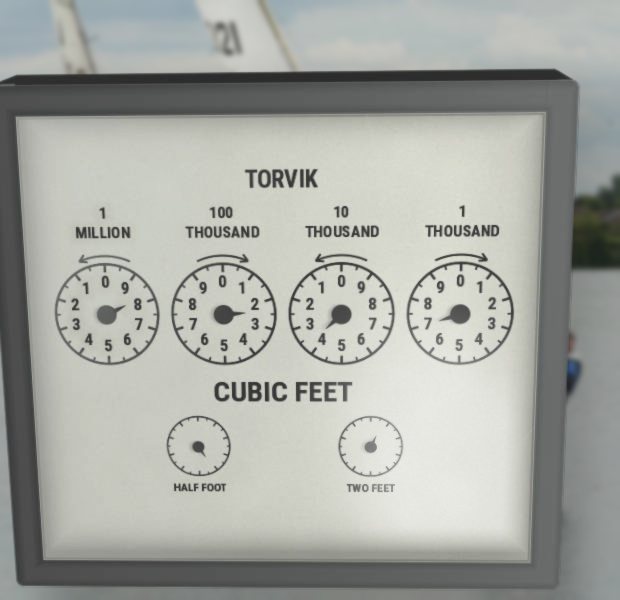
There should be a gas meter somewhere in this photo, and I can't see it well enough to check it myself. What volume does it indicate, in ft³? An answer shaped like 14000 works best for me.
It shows 823700
